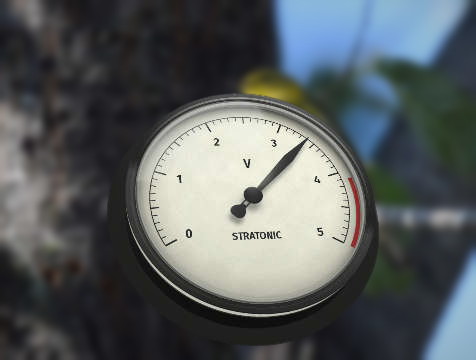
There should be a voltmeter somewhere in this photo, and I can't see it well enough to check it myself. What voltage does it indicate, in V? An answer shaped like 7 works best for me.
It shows 3.4
